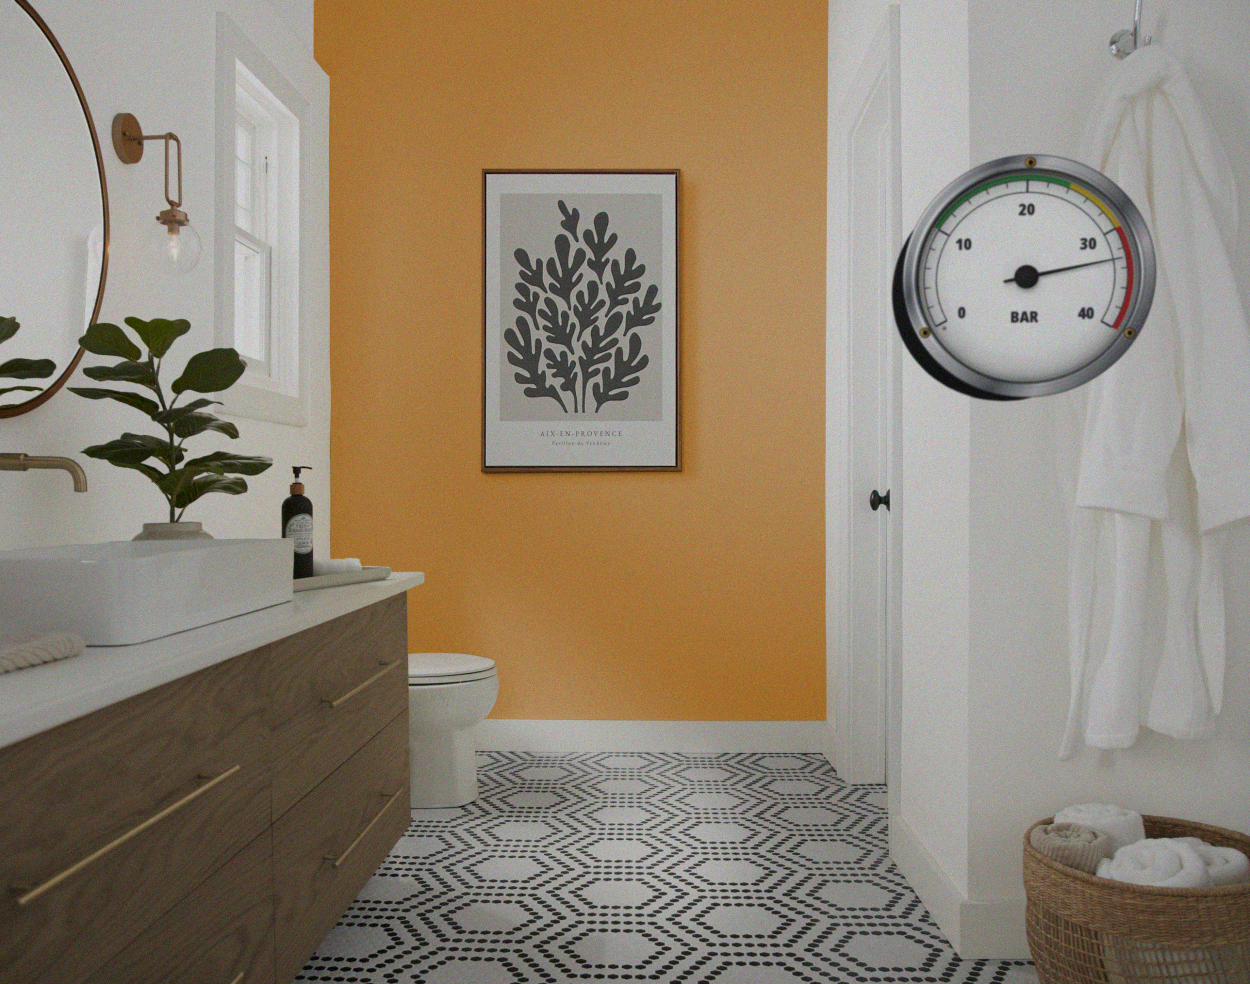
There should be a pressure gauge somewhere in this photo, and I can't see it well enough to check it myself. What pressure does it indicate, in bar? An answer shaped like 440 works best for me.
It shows 33
